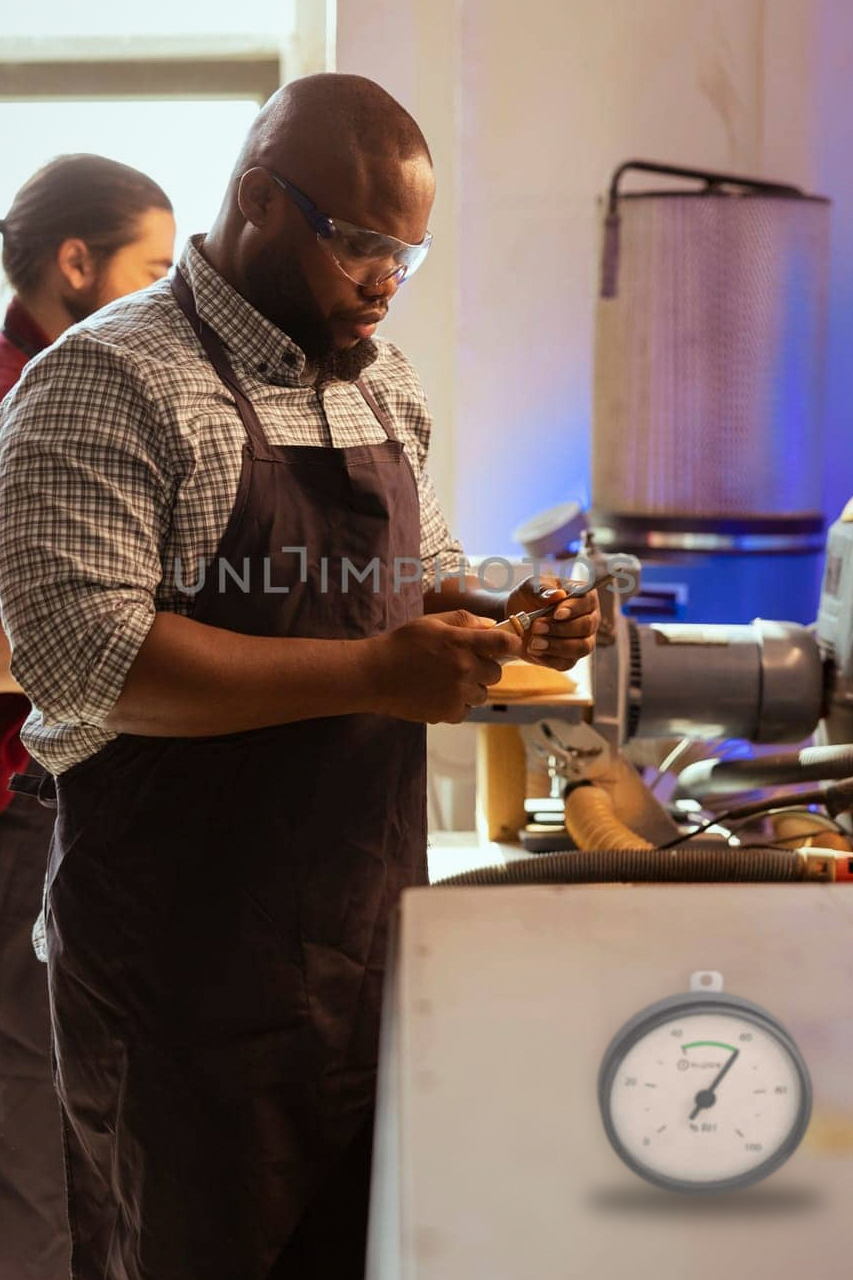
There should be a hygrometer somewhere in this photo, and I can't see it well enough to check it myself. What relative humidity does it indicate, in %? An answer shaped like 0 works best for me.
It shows 60
